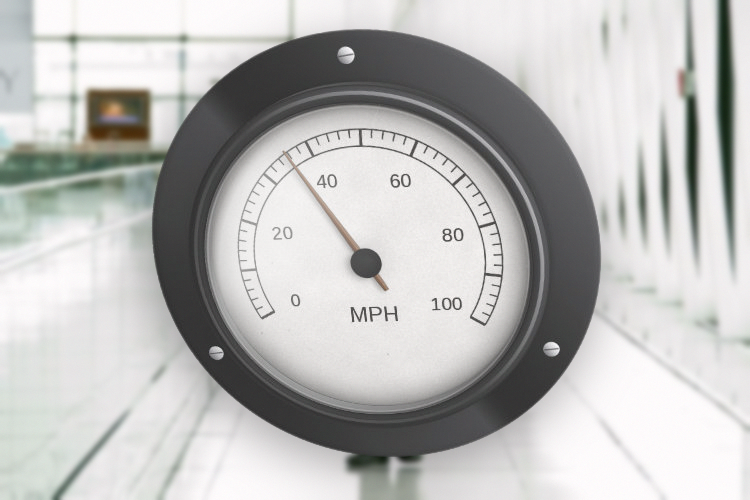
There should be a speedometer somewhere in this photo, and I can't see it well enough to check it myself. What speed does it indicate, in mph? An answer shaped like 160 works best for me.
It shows 36
